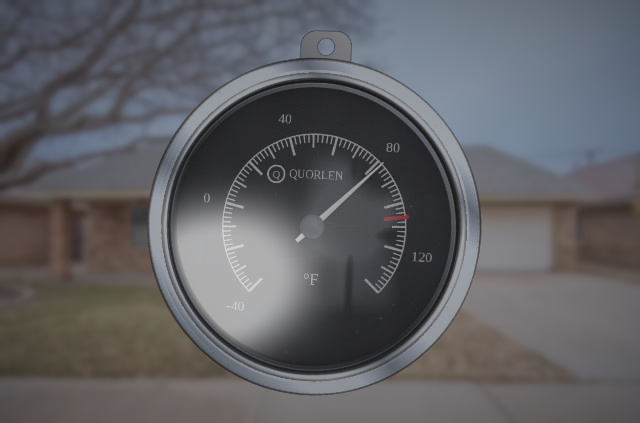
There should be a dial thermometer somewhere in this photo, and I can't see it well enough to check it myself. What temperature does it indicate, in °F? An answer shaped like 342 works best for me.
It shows 82
